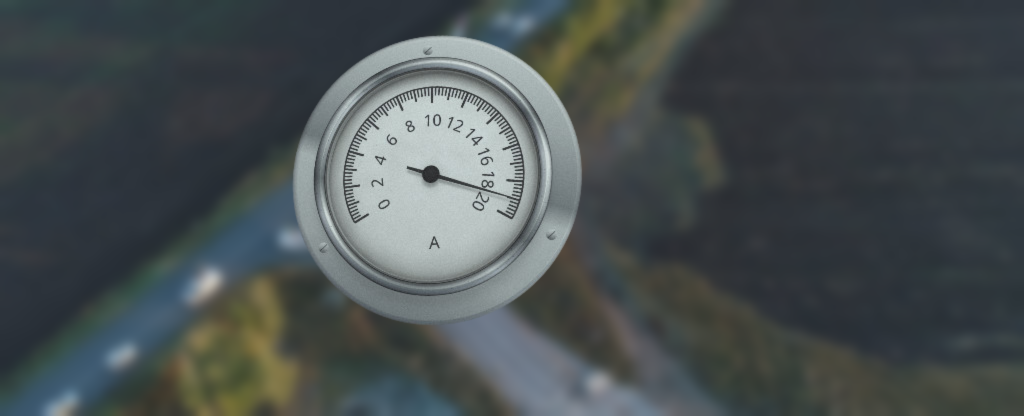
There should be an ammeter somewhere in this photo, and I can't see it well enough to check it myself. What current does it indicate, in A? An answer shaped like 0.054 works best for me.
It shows 19
